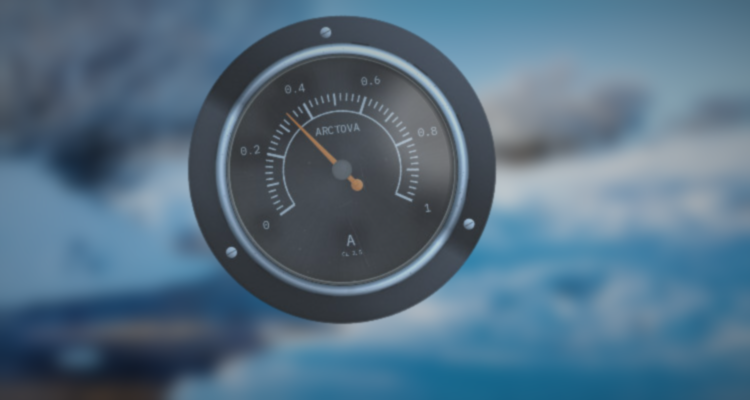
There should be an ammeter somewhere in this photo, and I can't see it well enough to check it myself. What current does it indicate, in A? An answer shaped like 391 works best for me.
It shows 0.34
